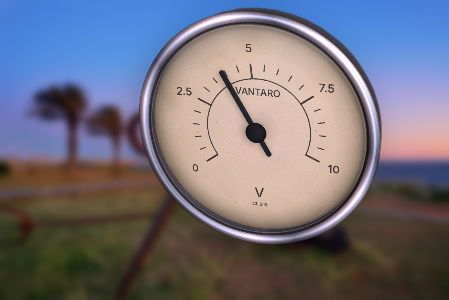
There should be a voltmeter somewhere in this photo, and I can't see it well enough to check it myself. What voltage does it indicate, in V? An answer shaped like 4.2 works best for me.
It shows 4
